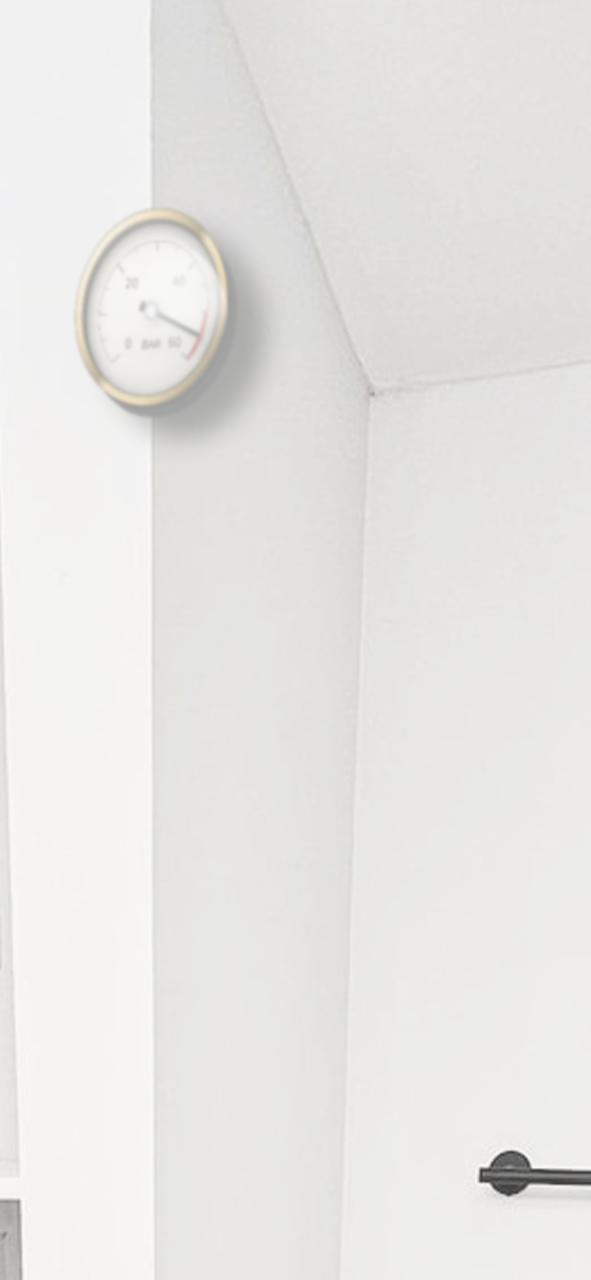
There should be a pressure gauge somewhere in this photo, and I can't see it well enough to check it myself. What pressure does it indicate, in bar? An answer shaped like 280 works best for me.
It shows 55
